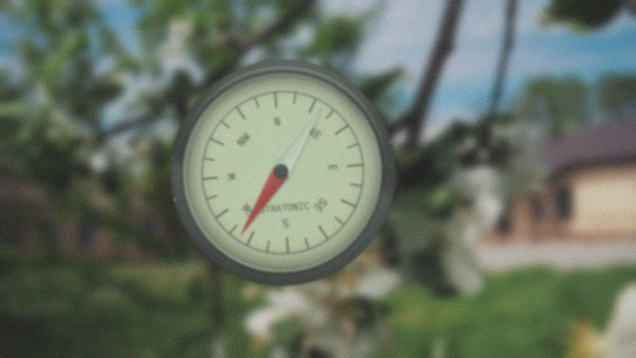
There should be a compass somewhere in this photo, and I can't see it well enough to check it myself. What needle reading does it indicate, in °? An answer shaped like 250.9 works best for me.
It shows 217.5
